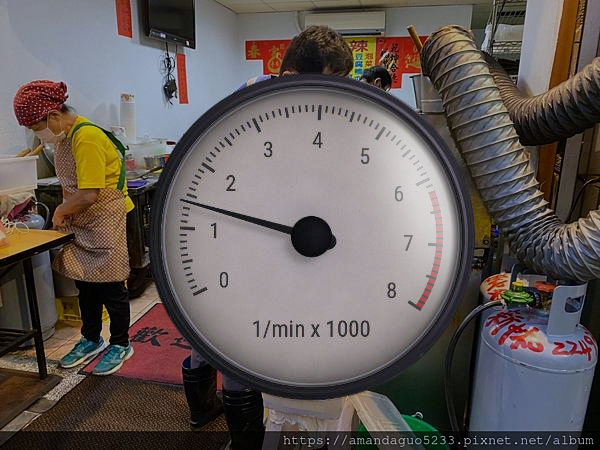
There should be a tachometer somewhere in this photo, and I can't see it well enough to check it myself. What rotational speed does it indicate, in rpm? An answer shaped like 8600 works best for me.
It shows 1400
